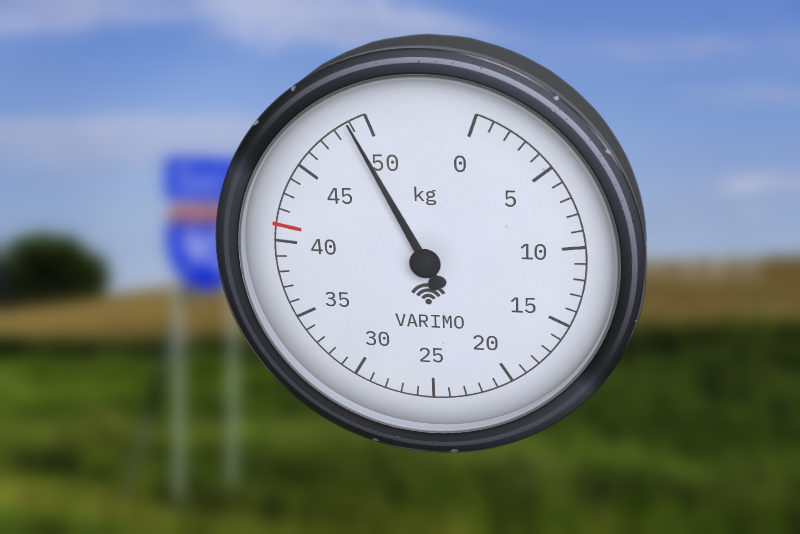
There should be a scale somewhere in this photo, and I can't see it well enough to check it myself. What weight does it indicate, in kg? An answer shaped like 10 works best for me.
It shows 49
